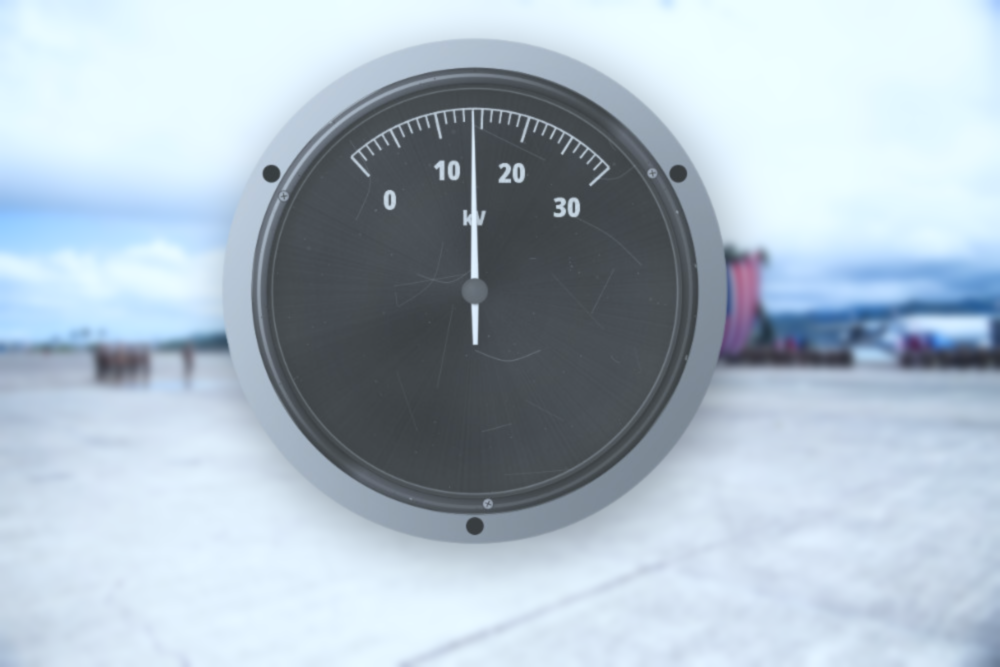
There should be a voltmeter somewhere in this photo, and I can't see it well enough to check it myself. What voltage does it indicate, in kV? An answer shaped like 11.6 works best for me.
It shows 14
